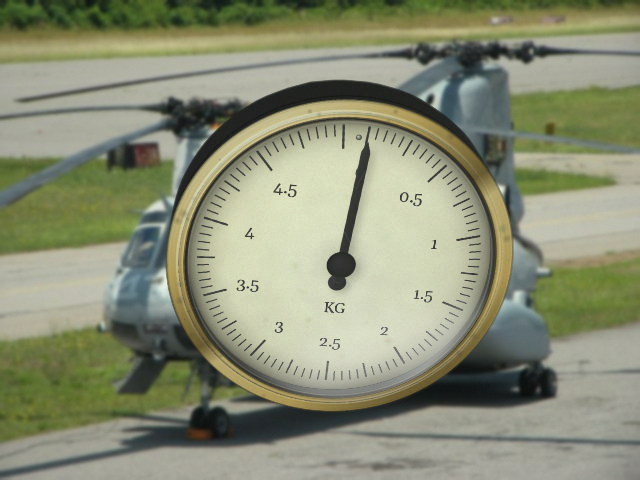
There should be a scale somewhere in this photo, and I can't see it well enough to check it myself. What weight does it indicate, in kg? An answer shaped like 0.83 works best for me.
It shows 0
